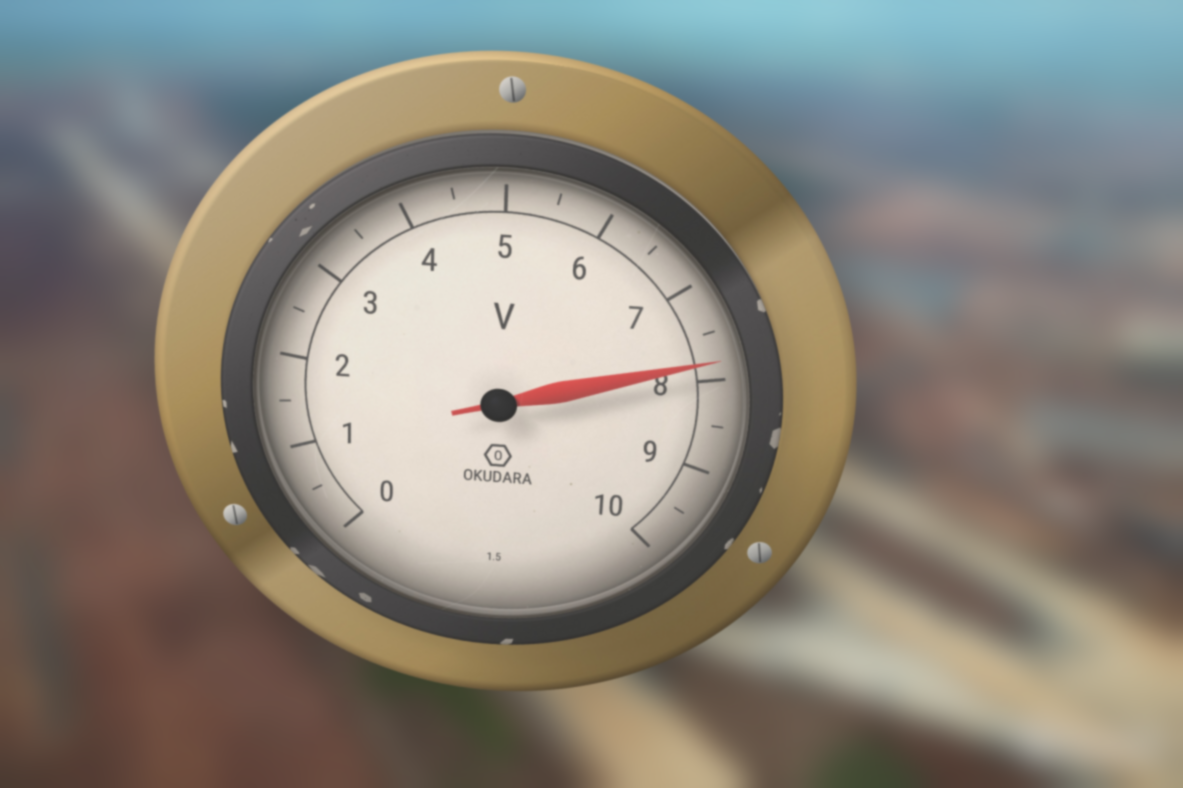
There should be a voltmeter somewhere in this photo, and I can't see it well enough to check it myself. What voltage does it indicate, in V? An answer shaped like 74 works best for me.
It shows 7.75
